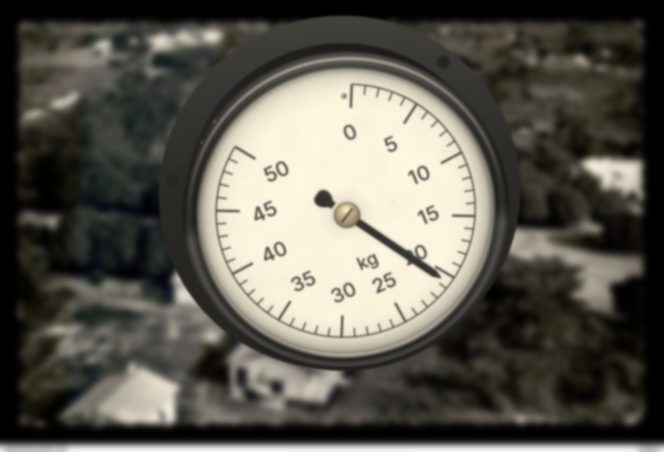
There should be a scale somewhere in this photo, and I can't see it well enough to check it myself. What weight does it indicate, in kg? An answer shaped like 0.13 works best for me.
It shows 20.5
